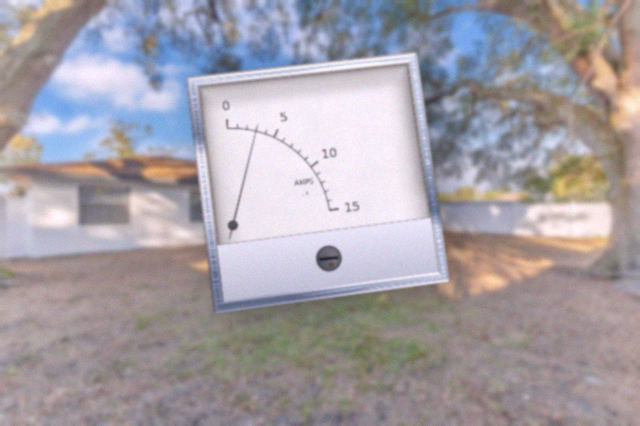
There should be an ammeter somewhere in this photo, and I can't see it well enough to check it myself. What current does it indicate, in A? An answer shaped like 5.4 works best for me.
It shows 3
